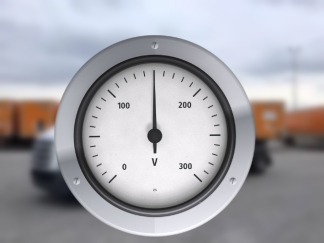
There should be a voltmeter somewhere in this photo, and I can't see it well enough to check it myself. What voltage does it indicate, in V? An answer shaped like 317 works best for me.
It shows 150
